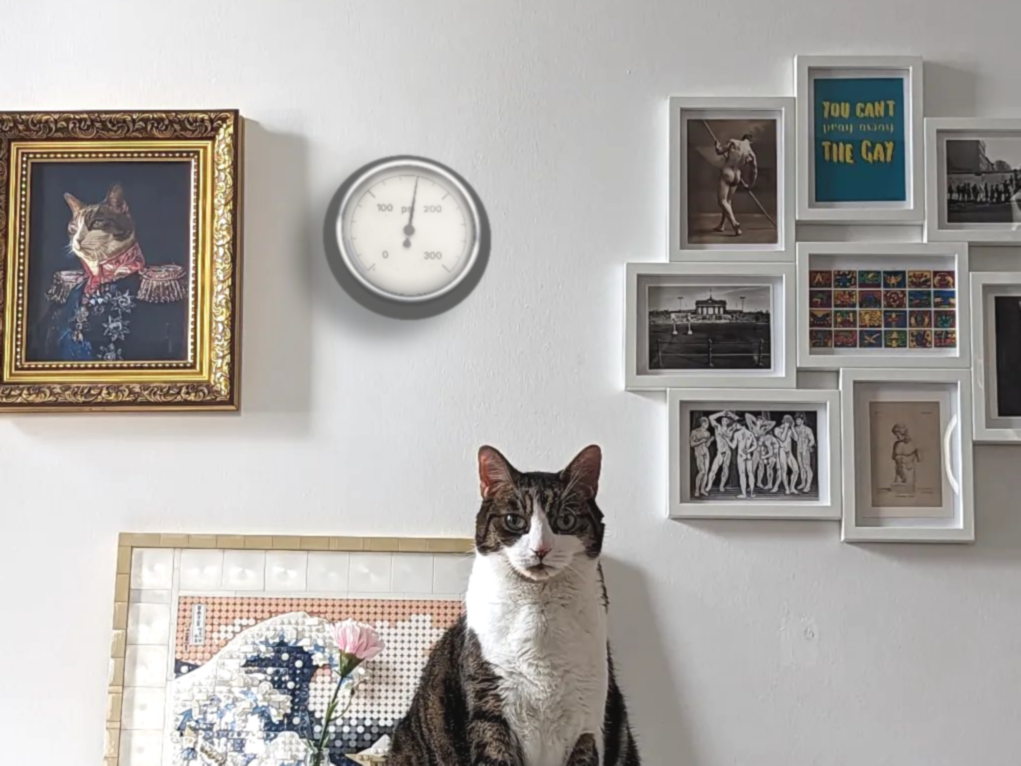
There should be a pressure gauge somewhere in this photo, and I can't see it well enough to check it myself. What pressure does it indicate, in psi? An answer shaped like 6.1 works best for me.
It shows 160
